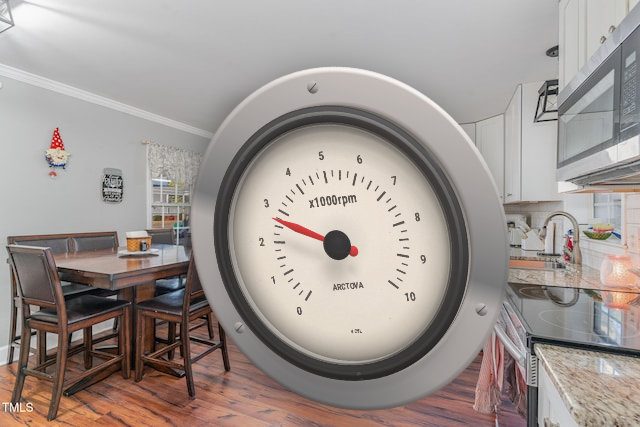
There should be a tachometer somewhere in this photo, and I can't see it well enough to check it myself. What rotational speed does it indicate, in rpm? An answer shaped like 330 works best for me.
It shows 2750
